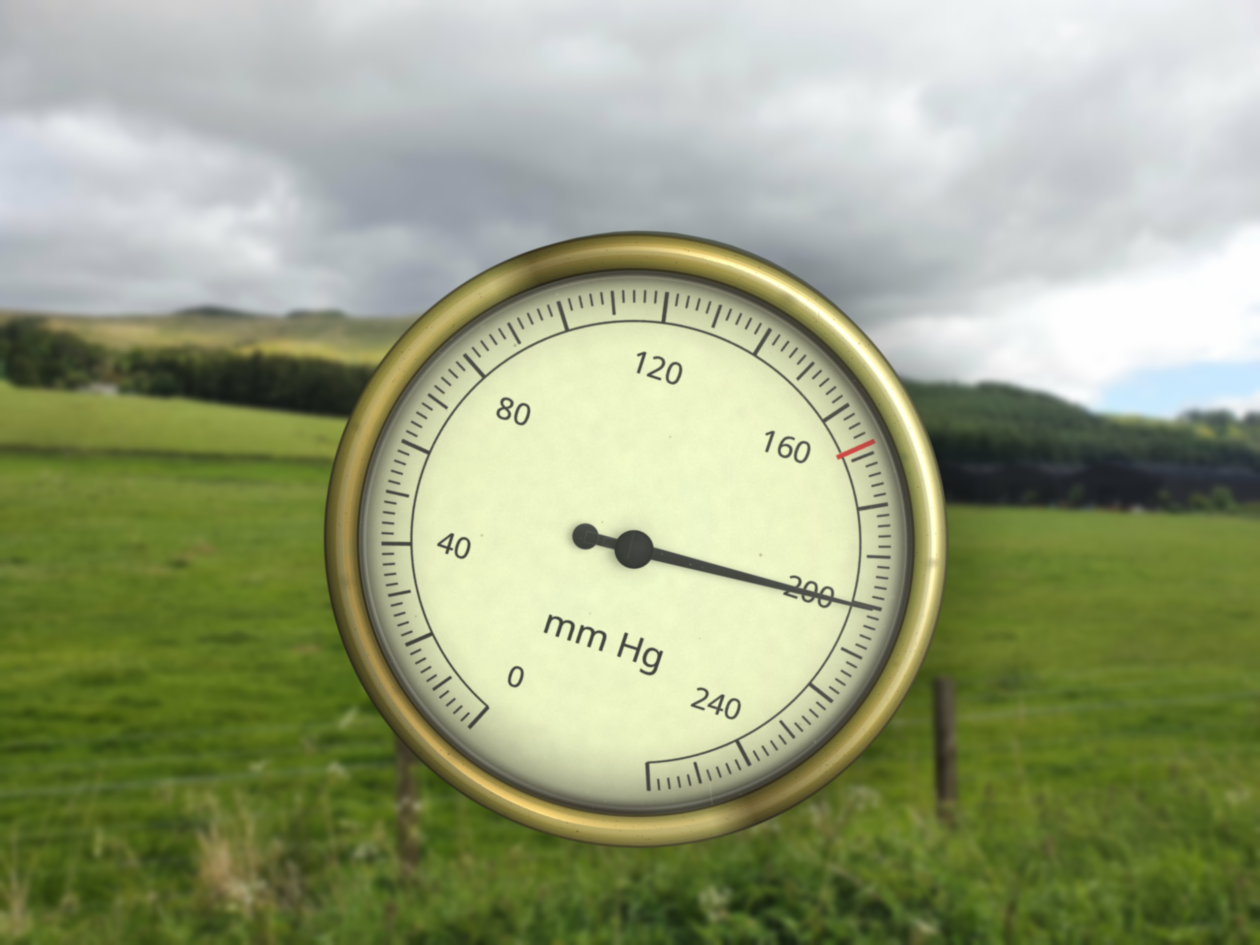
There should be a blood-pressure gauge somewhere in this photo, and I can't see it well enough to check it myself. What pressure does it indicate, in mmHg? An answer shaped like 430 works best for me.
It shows 200
